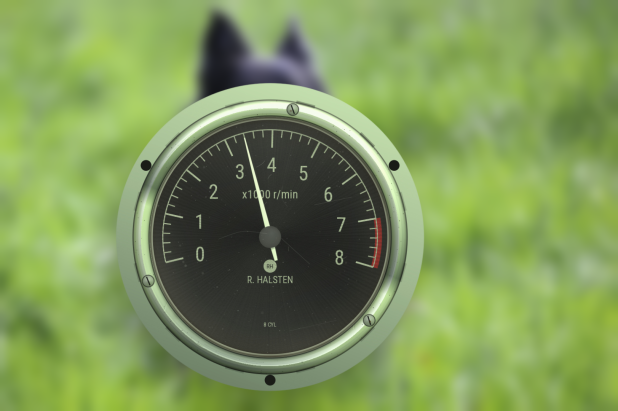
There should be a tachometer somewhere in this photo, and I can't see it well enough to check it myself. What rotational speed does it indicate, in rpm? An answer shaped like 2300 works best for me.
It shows 3400
